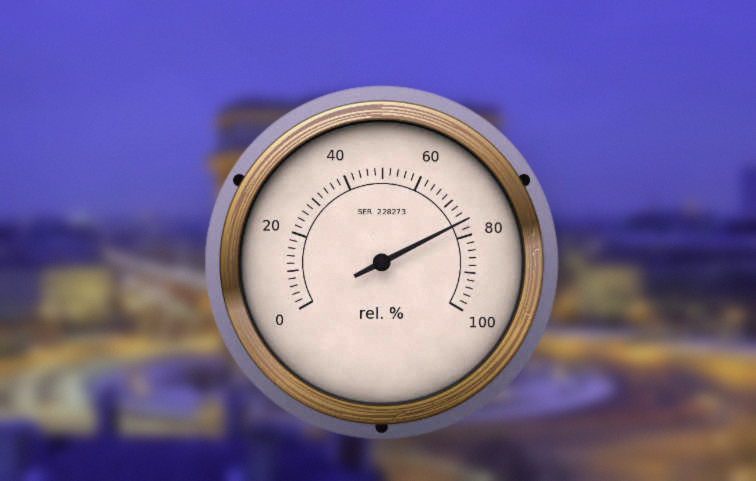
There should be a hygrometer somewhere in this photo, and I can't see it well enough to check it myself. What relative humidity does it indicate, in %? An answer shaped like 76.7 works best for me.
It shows 76
